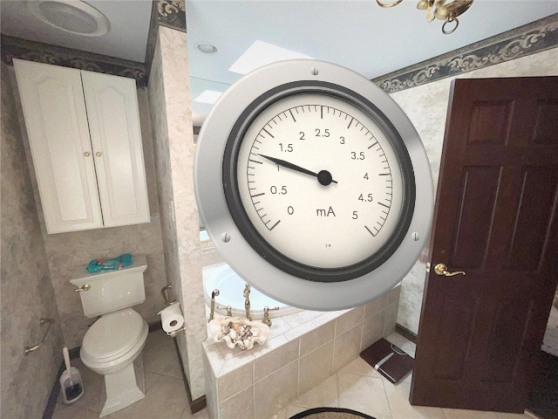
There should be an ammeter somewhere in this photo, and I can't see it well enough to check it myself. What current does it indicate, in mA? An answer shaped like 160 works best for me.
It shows 1.1
